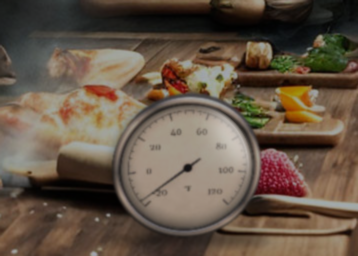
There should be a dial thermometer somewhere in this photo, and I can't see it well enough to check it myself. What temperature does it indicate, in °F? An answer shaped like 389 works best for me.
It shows -16
